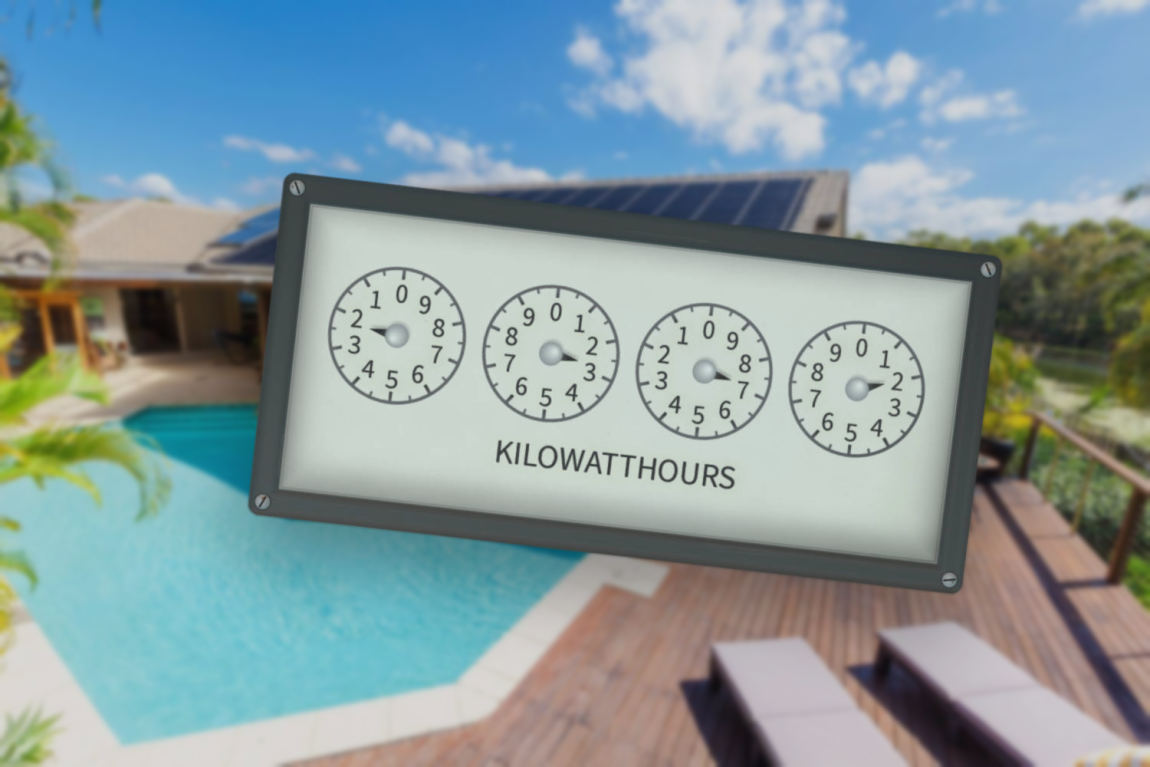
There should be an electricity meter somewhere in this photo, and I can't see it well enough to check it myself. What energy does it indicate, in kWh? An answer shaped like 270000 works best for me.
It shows 2272
